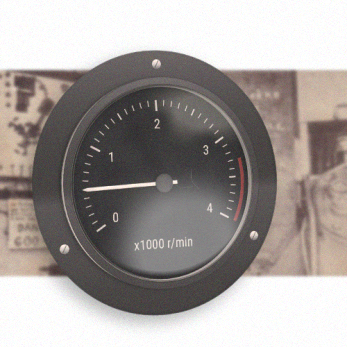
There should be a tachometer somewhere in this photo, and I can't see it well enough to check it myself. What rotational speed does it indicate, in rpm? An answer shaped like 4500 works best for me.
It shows 500
